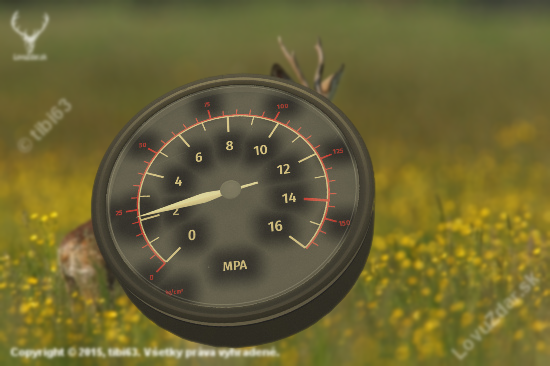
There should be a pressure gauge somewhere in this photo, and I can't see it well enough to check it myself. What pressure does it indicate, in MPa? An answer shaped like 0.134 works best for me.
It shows 2
